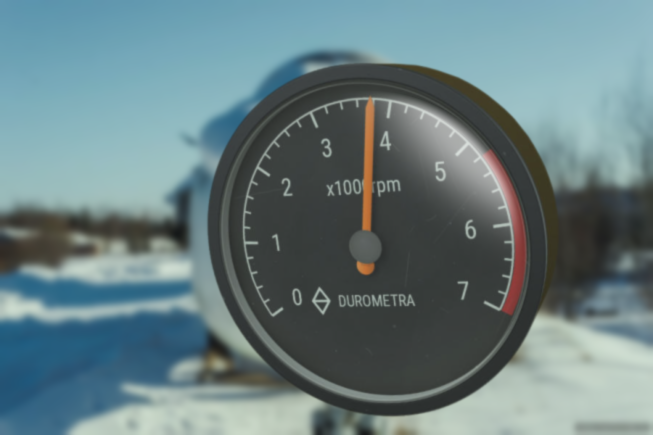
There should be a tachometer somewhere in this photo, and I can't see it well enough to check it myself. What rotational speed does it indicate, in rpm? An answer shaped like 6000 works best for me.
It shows 3800
